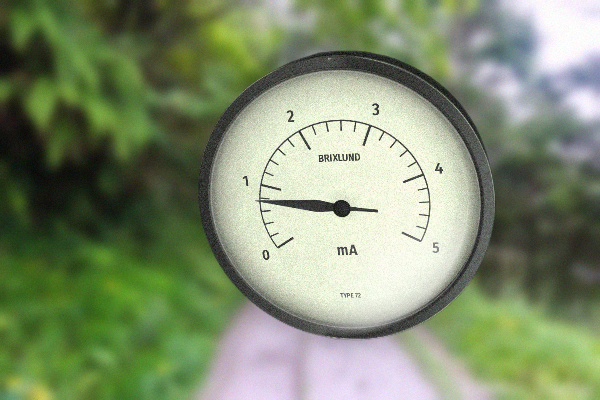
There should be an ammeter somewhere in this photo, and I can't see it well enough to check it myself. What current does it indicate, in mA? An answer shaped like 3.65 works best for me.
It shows 0.8
